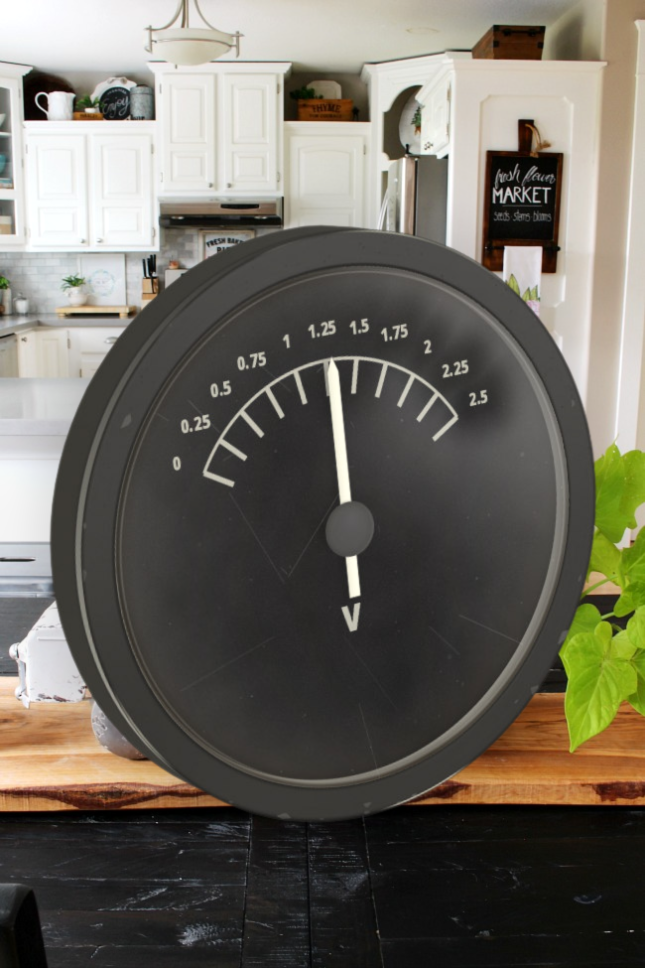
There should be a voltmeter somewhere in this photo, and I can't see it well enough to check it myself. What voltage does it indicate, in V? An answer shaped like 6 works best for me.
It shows 1.25
